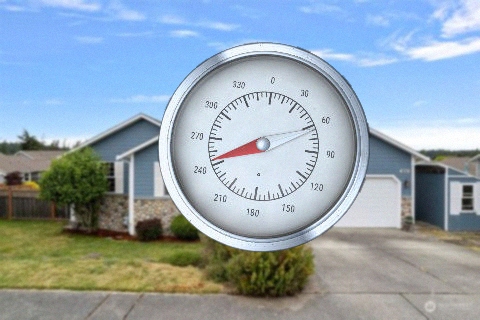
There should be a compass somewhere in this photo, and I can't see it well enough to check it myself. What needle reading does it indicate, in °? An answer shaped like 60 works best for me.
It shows 245
